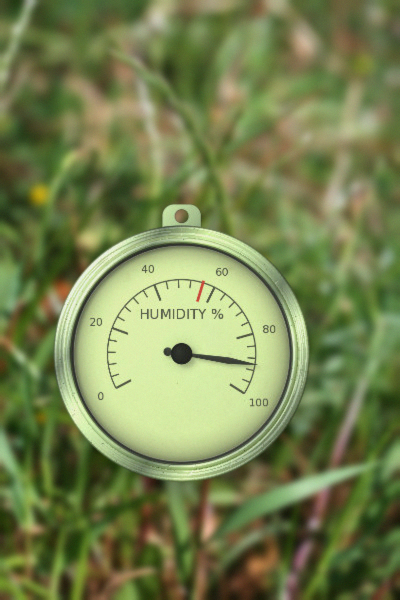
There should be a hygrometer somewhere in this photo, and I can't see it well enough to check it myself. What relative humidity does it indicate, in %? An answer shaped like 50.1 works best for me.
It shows 90
